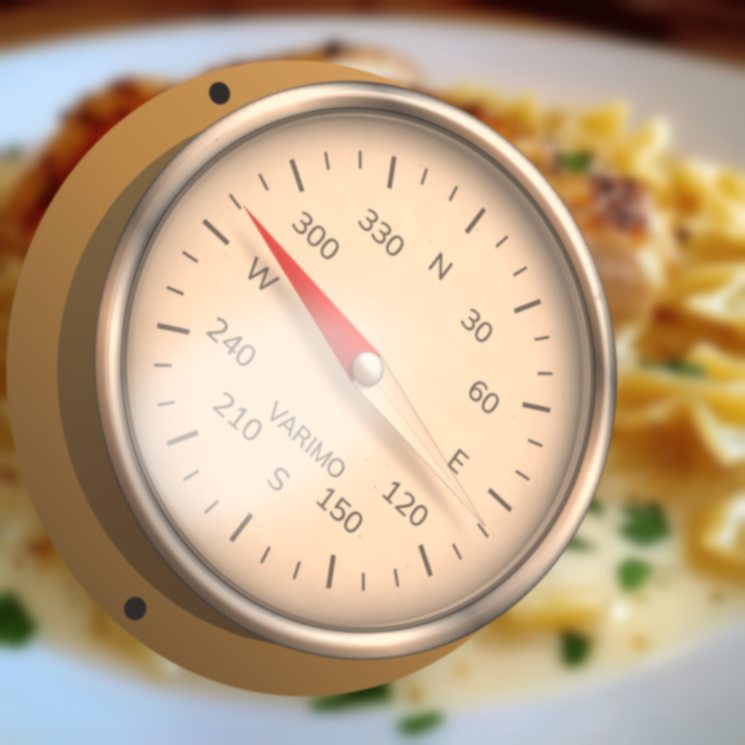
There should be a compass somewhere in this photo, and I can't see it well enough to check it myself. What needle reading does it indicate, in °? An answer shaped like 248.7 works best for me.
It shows 280
